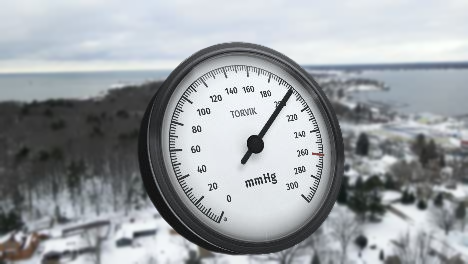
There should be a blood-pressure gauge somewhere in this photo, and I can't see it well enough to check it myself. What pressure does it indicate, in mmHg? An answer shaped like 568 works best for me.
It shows 200
